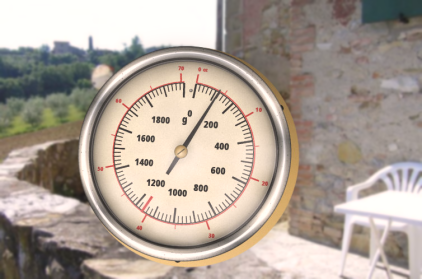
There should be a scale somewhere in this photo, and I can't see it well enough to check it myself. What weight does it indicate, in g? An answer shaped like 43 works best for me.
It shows 120
